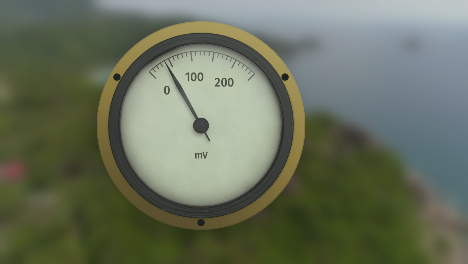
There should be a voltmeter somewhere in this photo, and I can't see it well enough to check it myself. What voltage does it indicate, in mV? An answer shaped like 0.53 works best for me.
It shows 40
